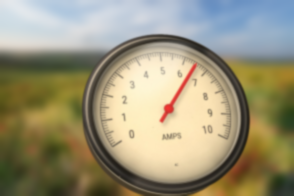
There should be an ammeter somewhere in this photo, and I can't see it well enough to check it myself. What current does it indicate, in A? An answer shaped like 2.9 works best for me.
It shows 6.5
